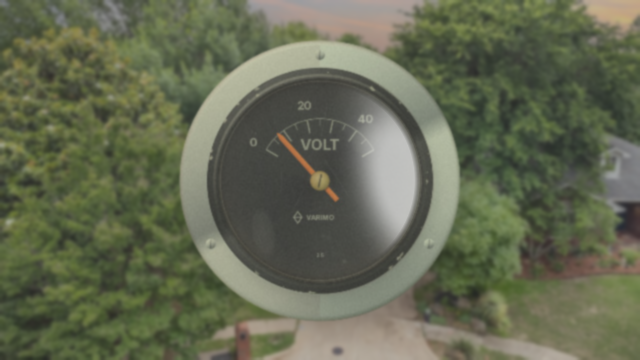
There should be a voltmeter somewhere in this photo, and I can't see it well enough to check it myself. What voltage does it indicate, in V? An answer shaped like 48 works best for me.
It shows 7.5
